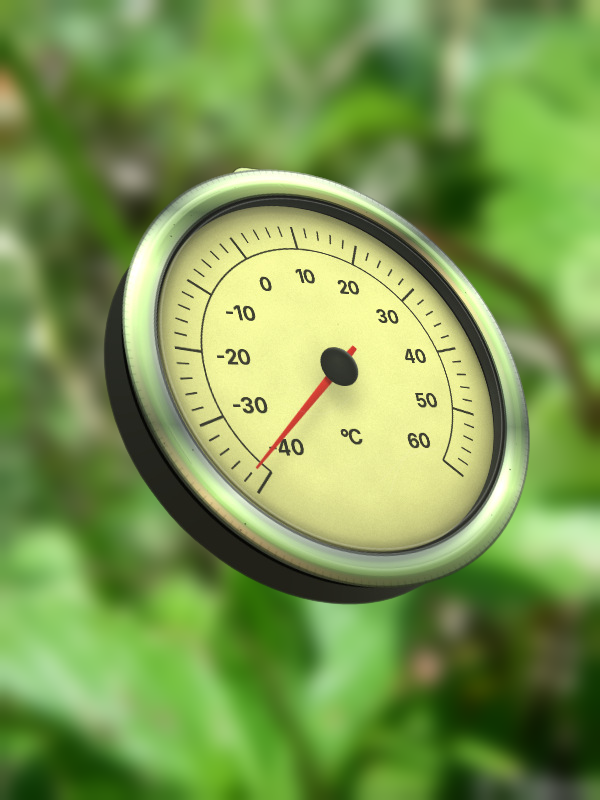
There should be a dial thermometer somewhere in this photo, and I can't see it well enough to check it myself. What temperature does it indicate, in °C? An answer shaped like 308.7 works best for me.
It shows -38
